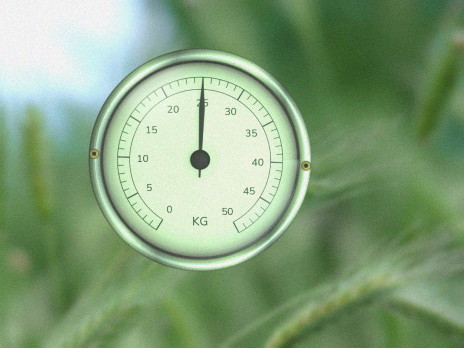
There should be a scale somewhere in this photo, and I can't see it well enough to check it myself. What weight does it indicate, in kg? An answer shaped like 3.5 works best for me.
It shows 25
